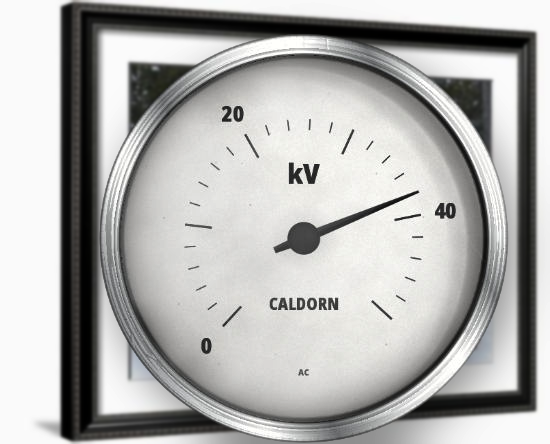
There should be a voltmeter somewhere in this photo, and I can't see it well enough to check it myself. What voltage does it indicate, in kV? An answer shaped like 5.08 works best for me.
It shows 38
